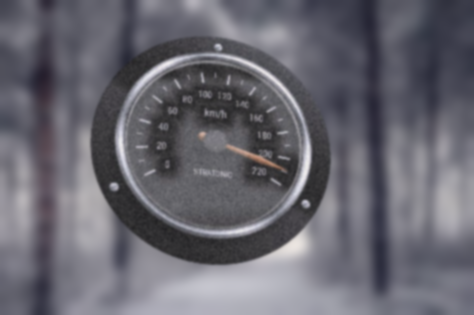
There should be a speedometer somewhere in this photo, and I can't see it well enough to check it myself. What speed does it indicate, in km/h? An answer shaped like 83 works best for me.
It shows 210
